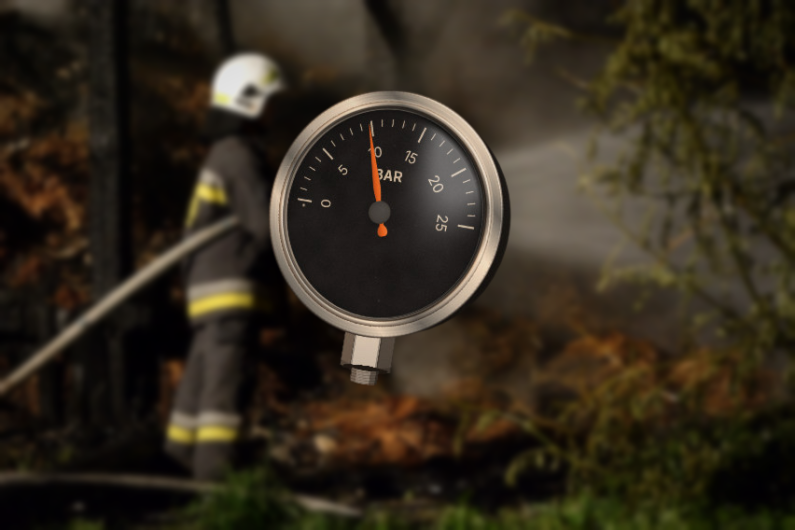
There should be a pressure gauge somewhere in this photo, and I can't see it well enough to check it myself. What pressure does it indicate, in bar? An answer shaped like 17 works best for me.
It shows 10
